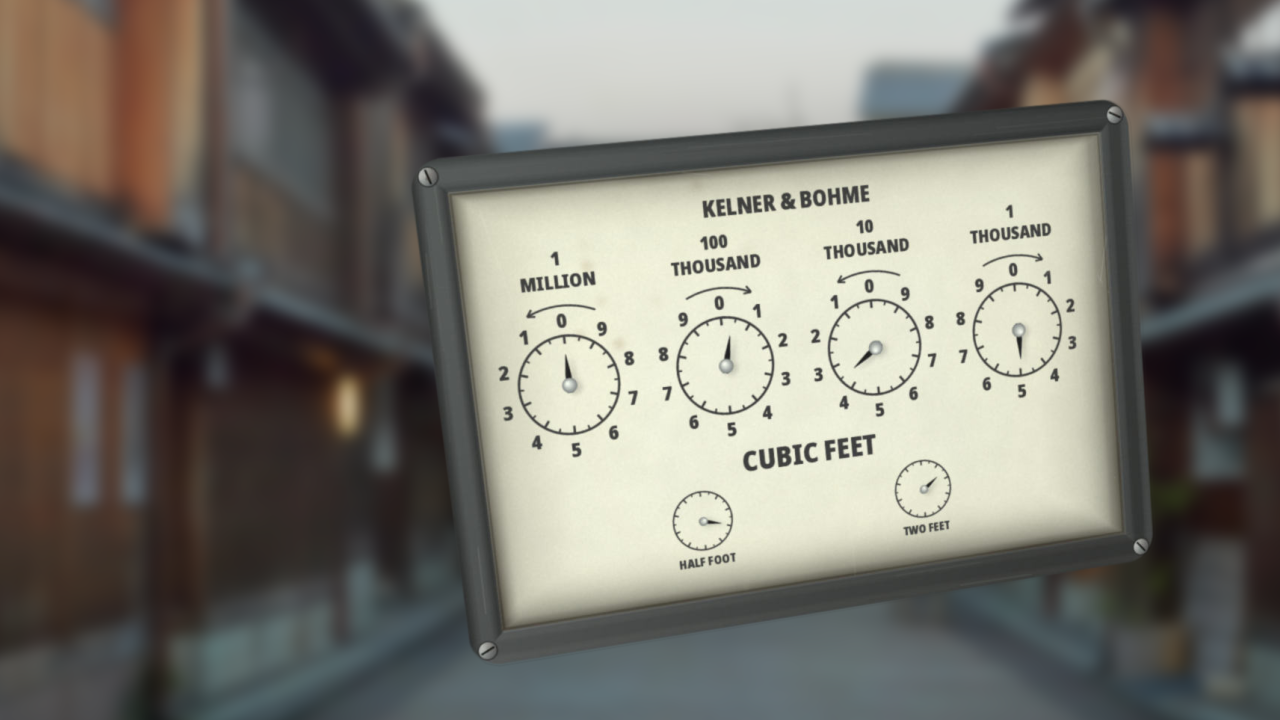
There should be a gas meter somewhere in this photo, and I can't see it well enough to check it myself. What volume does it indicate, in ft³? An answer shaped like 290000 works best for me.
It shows 3500
